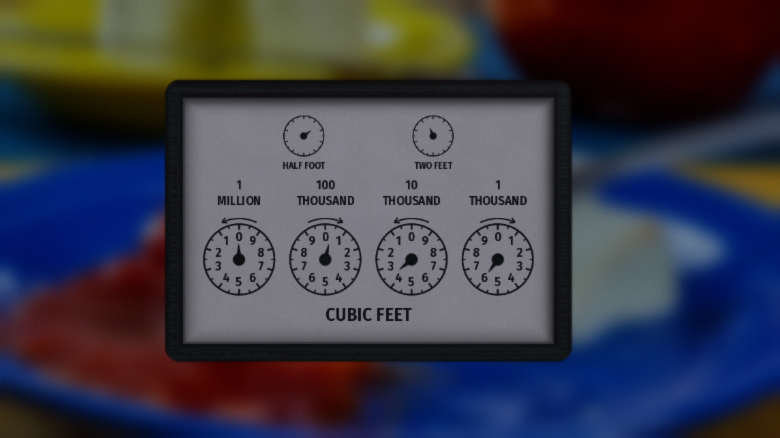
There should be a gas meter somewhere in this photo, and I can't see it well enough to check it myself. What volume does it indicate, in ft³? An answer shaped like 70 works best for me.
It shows 3600
